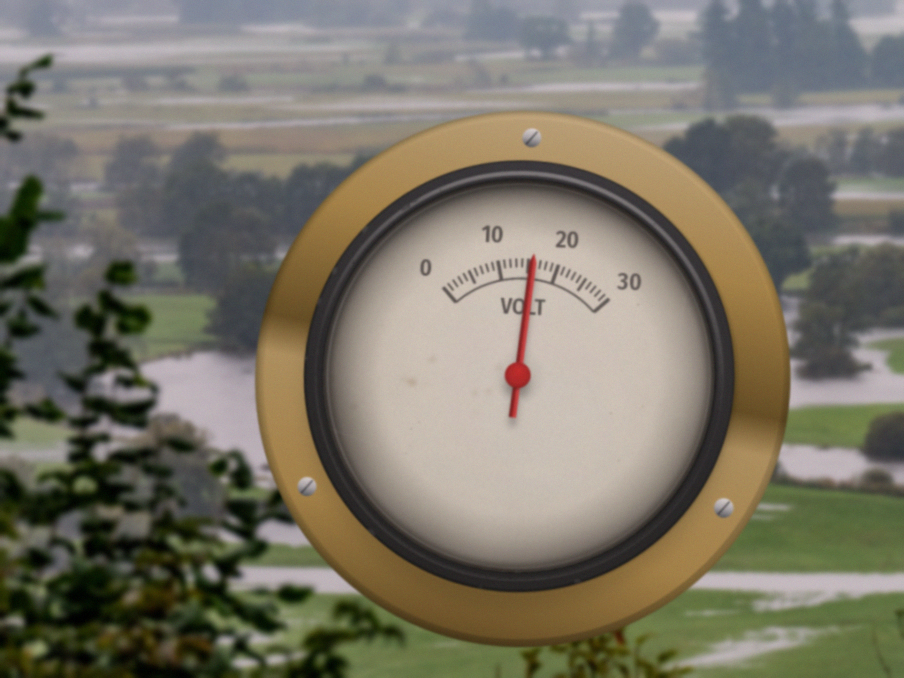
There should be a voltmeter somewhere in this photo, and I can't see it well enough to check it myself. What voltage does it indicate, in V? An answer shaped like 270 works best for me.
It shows 16
